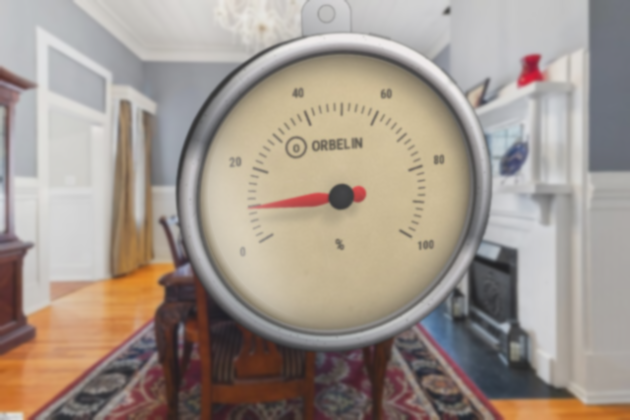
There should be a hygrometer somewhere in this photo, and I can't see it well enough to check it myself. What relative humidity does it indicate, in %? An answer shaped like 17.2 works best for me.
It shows 10
